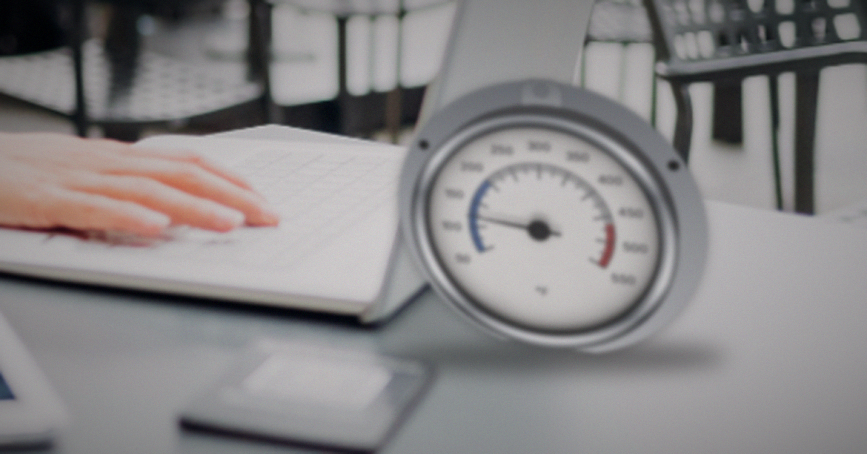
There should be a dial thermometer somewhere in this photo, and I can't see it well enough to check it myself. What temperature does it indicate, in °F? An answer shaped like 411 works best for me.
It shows 125
